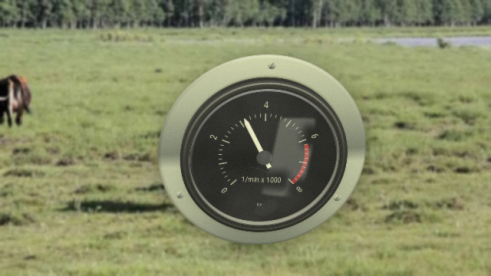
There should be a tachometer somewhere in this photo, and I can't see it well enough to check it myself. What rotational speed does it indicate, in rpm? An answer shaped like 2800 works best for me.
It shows 3200
